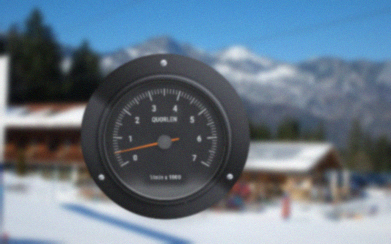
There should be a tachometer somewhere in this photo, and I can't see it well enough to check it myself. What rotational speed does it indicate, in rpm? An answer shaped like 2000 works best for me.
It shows 500
